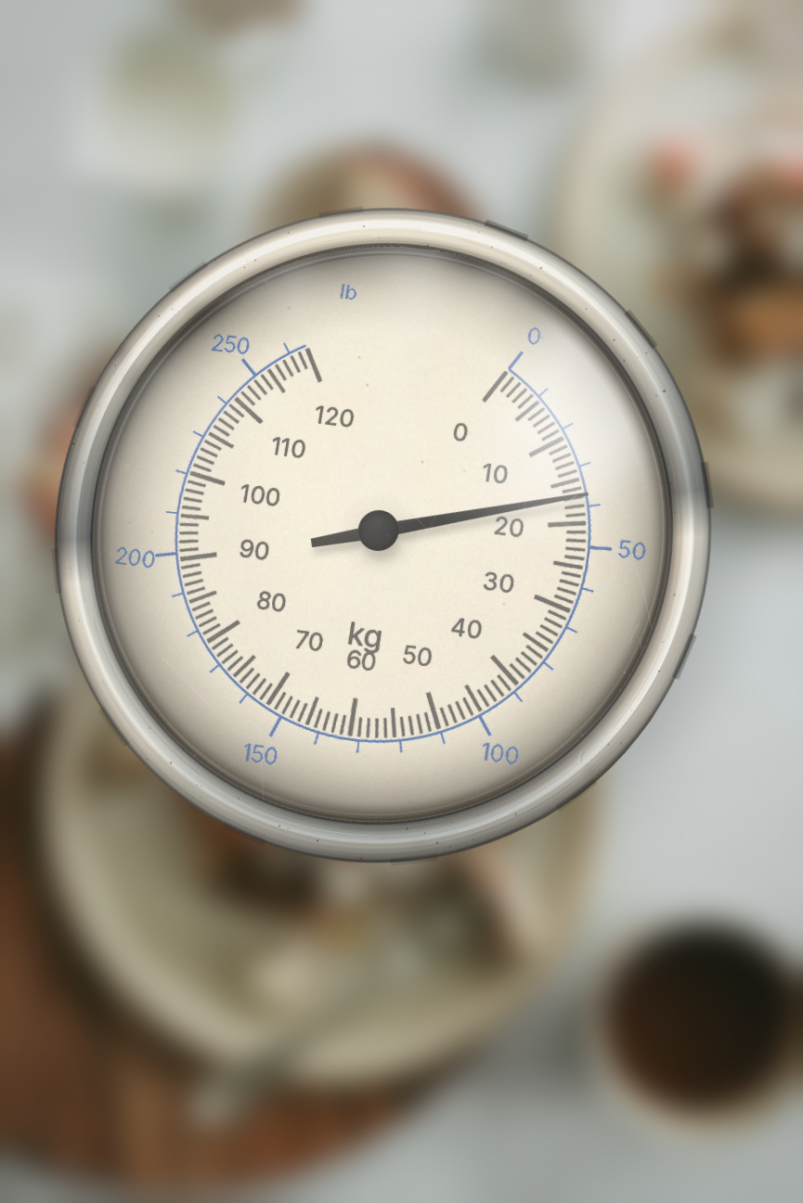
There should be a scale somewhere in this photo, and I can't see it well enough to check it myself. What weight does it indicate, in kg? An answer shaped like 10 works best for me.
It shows 17
